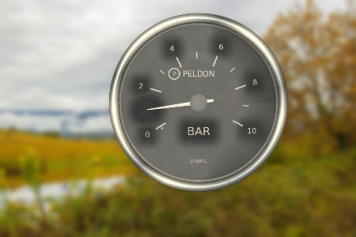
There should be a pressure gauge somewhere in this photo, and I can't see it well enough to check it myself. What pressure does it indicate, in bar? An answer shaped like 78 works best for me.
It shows 1
